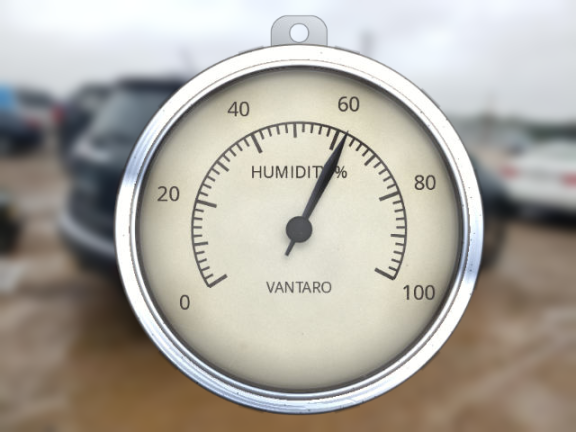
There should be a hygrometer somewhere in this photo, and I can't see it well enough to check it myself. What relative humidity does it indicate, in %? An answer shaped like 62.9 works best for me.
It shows 62
